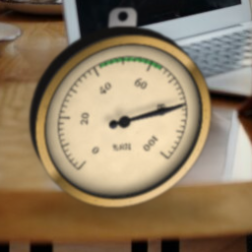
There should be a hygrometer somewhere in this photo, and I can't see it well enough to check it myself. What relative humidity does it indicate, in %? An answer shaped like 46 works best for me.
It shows 80
